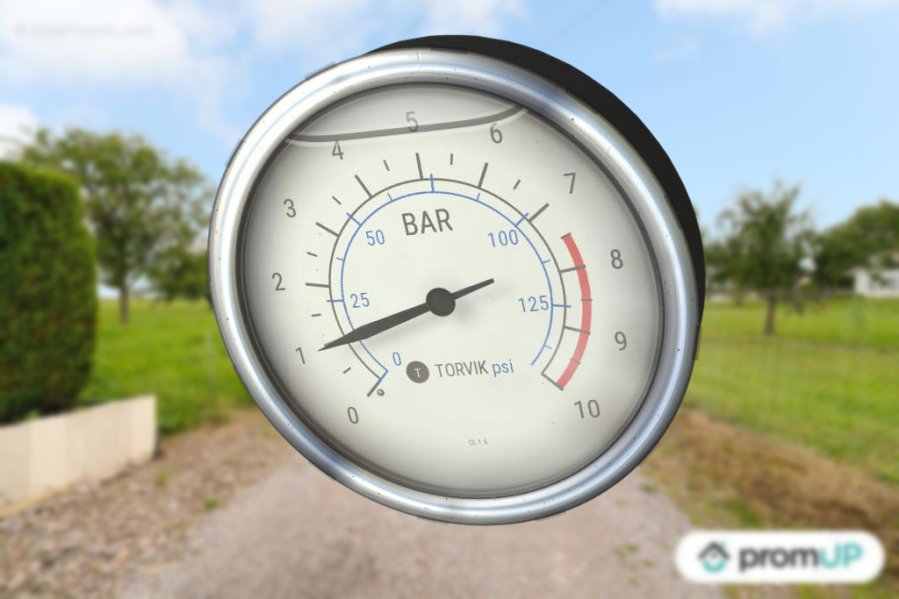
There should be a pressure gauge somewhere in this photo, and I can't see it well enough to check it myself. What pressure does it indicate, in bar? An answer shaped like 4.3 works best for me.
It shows 1
